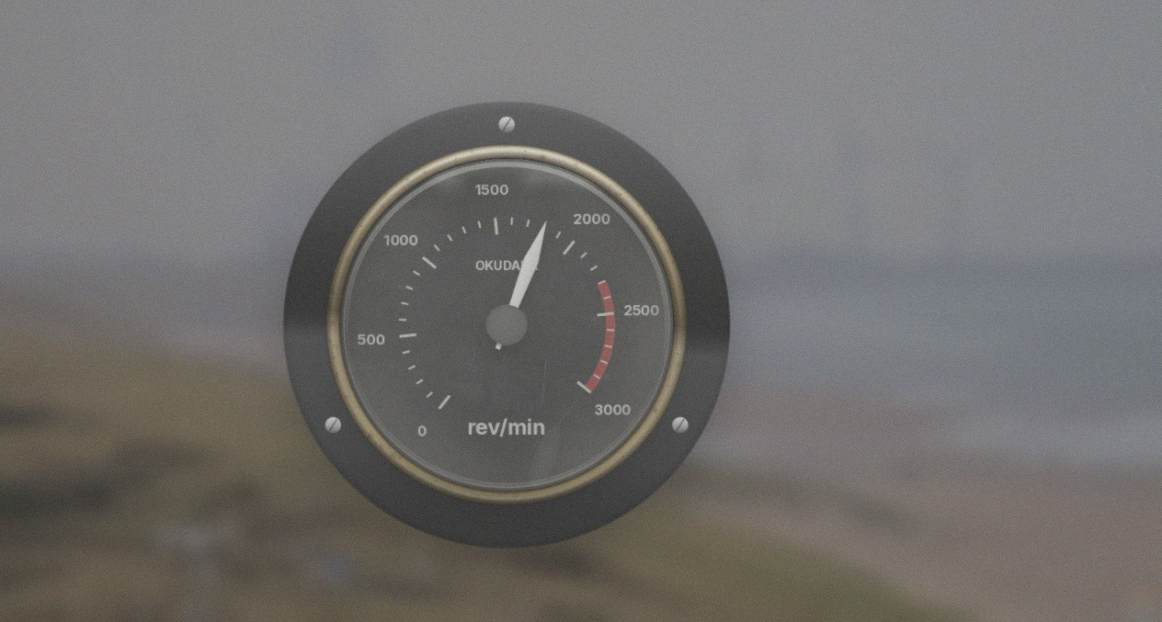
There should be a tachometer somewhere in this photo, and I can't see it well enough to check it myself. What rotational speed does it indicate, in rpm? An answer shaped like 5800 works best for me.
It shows 1800
